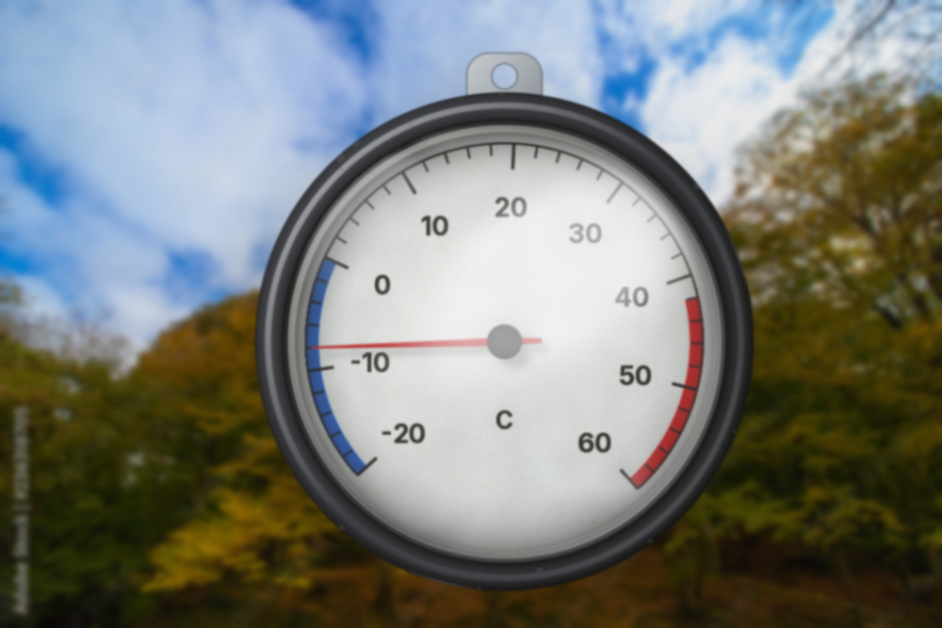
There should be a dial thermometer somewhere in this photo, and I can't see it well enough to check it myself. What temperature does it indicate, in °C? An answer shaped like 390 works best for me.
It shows -8
